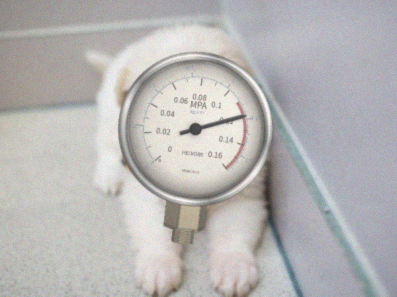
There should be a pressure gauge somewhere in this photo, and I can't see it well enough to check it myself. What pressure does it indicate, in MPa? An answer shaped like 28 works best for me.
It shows 0.12
